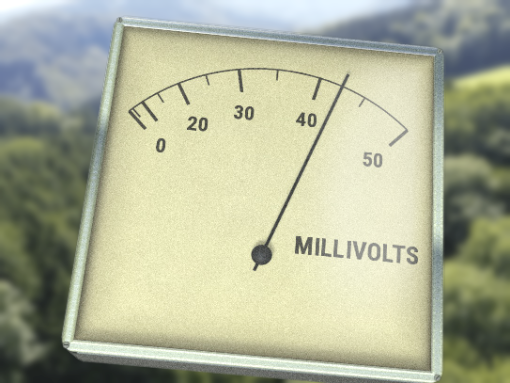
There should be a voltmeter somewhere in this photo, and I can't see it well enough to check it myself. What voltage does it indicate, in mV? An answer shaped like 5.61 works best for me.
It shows 42.5
